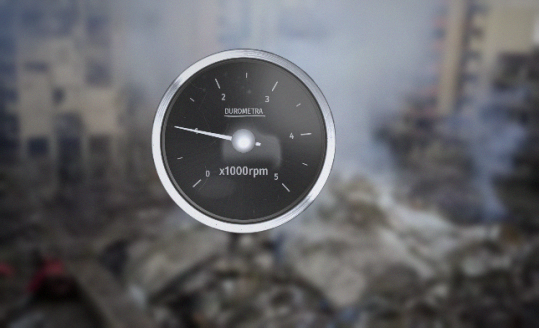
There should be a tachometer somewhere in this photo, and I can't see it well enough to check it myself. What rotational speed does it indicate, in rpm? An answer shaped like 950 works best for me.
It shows 1000
